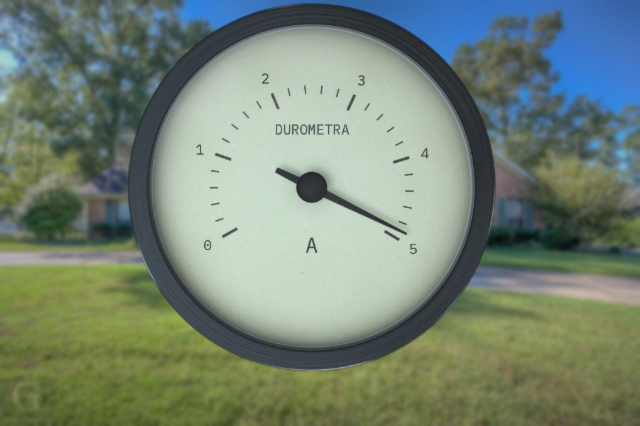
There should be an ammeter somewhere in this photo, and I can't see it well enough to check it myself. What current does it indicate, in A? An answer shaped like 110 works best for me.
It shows 4.9
